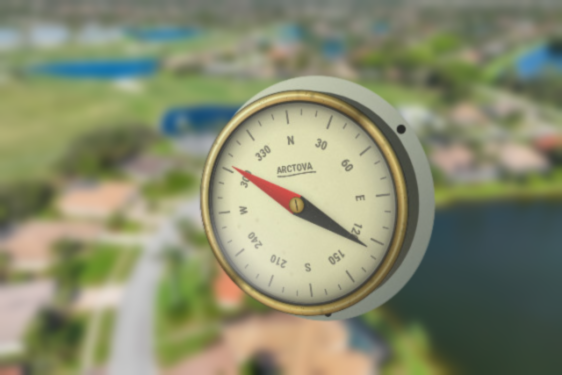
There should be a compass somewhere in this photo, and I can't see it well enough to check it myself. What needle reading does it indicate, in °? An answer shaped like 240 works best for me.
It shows 305
